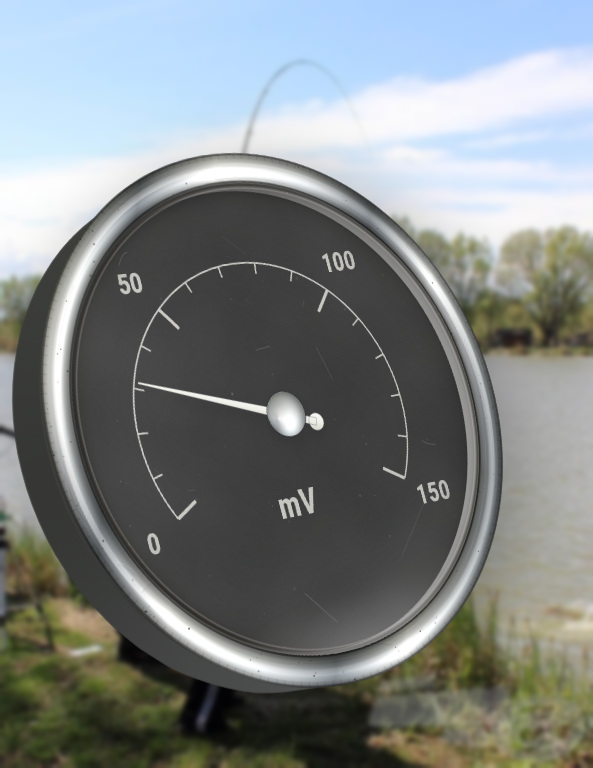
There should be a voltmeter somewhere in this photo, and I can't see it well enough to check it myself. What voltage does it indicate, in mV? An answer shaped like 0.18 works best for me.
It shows 30
